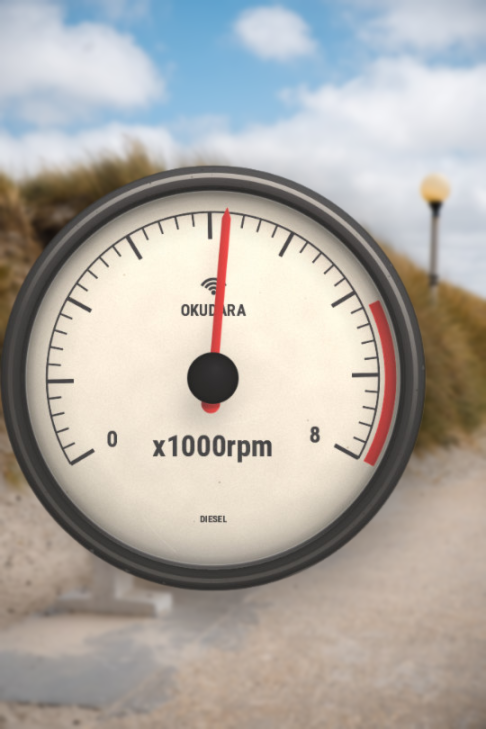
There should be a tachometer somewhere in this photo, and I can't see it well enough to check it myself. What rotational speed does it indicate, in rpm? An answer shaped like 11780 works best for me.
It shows 4200
